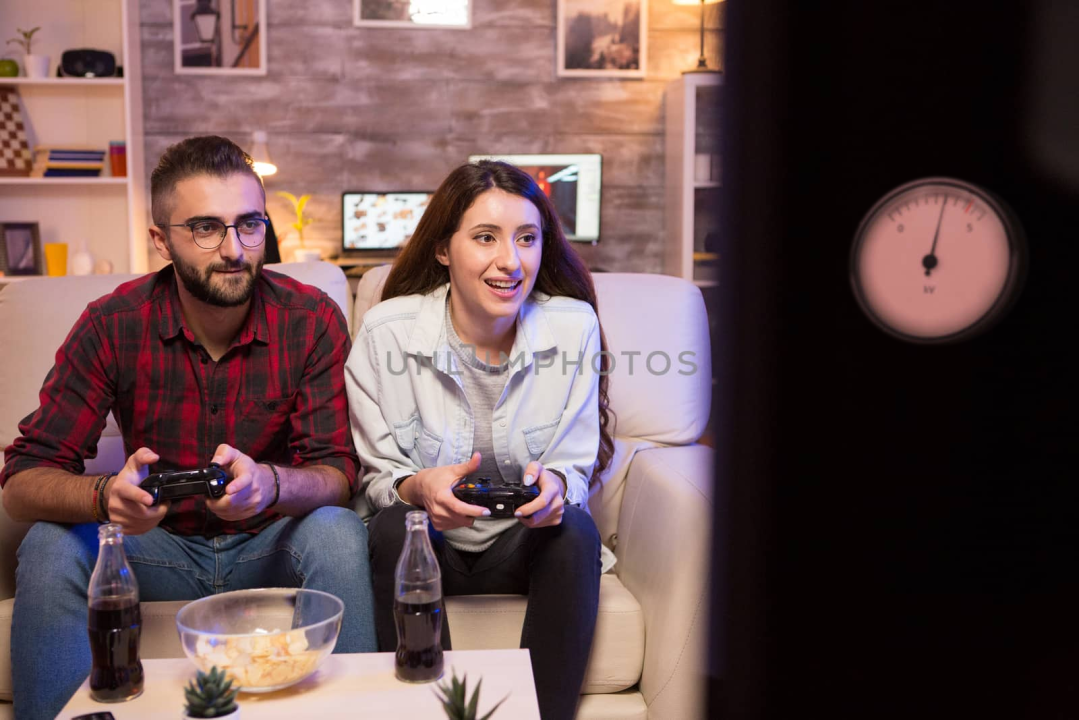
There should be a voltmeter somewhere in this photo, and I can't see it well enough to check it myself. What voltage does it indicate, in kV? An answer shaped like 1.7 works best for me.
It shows 3
